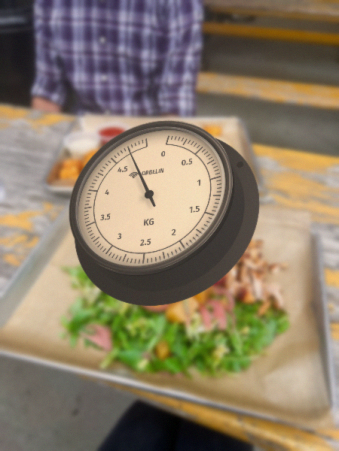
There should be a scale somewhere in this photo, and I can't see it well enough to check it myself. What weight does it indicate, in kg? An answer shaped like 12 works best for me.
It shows 4.75
